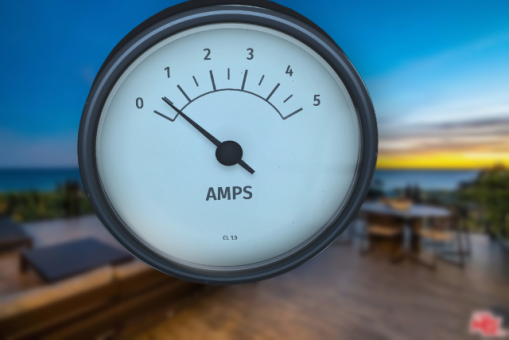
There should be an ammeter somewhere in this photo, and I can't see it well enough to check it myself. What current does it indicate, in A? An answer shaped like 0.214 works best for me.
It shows 0.5
